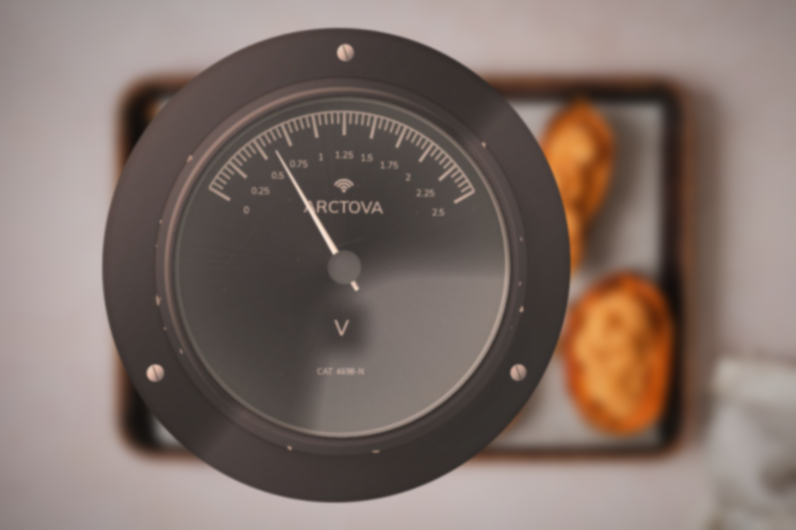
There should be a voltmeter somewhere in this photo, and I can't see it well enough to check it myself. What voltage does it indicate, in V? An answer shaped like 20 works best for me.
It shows 0.6
